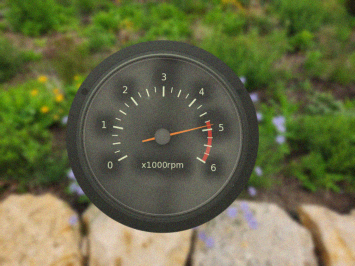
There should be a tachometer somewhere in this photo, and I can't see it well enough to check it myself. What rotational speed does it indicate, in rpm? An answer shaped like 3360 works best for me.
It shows 4875
